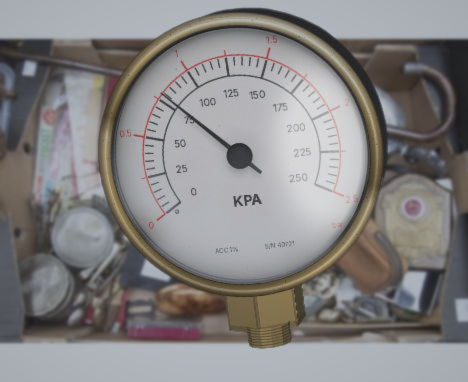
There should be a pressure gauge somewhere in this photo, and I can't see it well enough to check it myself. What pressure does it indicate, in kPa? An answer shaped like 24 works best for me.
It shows 80
